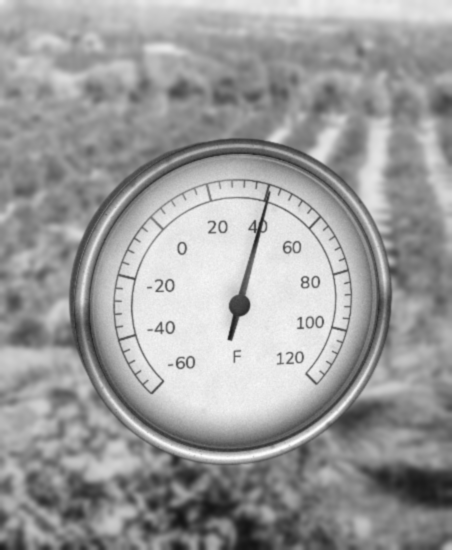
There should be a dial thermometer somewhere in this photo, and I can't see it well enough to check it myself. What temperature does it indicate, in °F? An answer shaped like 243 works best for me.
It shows 40
